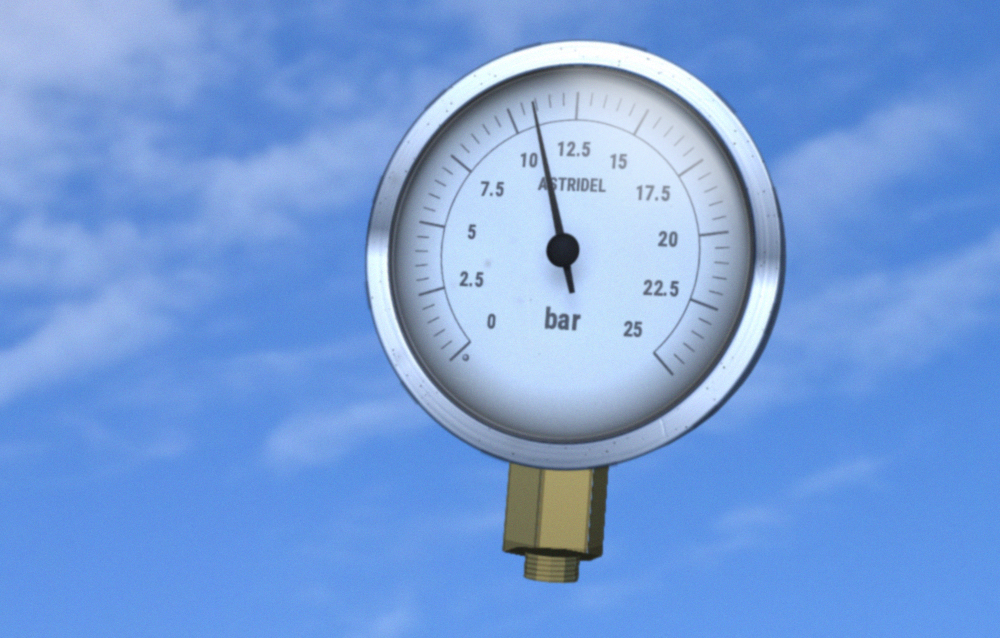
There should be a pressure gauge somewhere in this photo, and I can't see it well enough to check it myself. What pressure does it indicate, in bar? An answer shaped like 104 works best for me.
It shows 11
